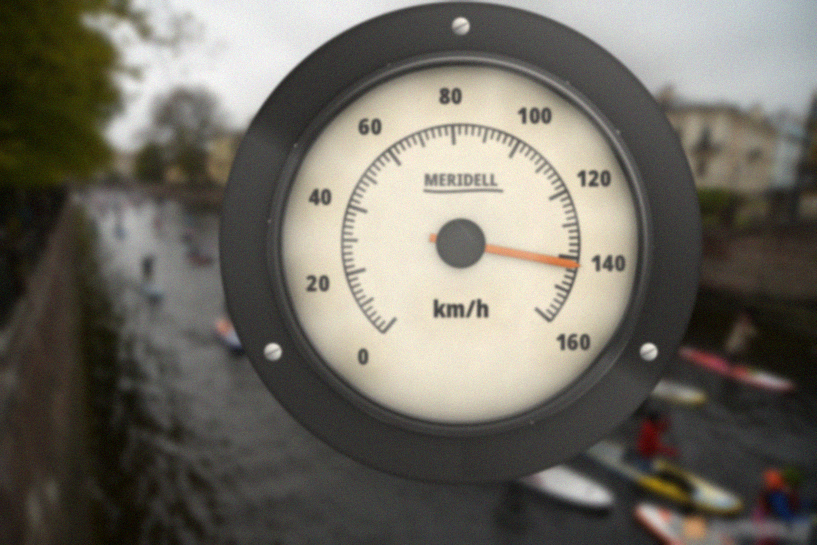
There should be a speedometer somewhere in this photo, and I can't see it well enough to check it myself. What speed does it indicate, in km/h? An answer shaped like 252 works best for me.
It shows 142
